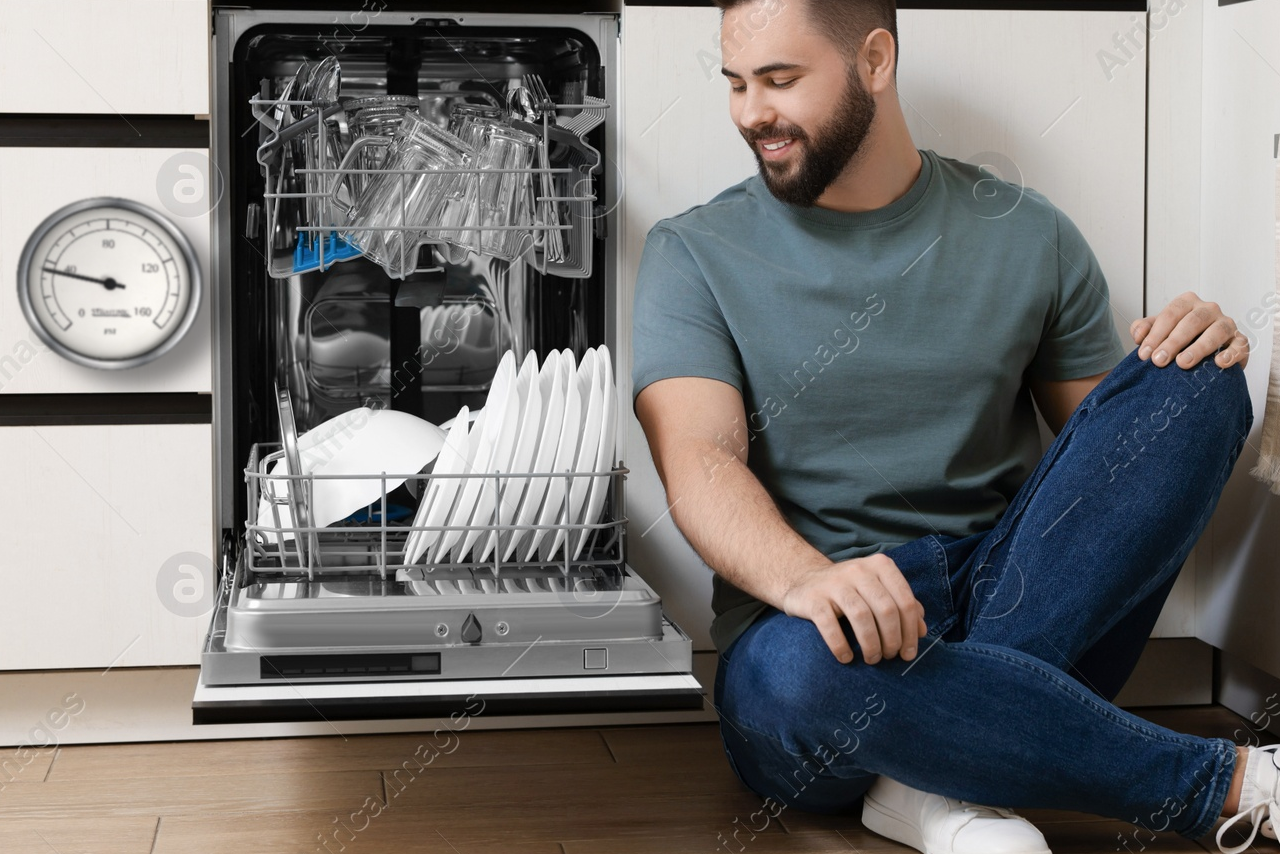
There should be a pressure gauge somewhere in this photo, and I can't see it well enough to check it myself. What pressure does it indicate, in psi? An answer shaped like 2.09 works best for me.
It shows 35
